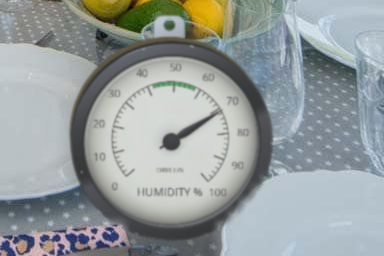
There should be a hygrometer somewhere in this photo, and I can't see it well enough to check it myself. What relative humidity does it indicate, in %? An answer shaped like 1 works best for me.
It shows 70
